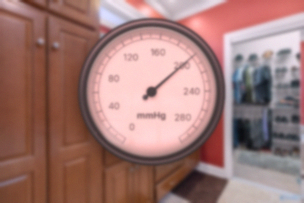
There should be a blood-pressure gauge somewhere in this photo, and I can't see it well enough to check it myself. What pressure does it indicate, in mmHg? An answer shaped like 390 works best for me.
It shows 200
